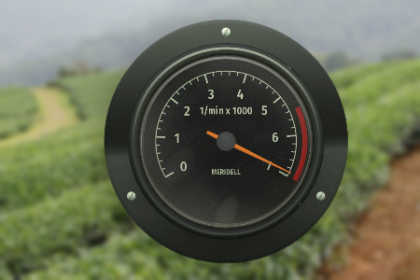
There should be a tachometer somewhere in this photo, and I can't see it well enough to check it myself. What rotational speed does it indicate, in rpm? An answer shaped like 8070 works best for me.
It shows 6900
